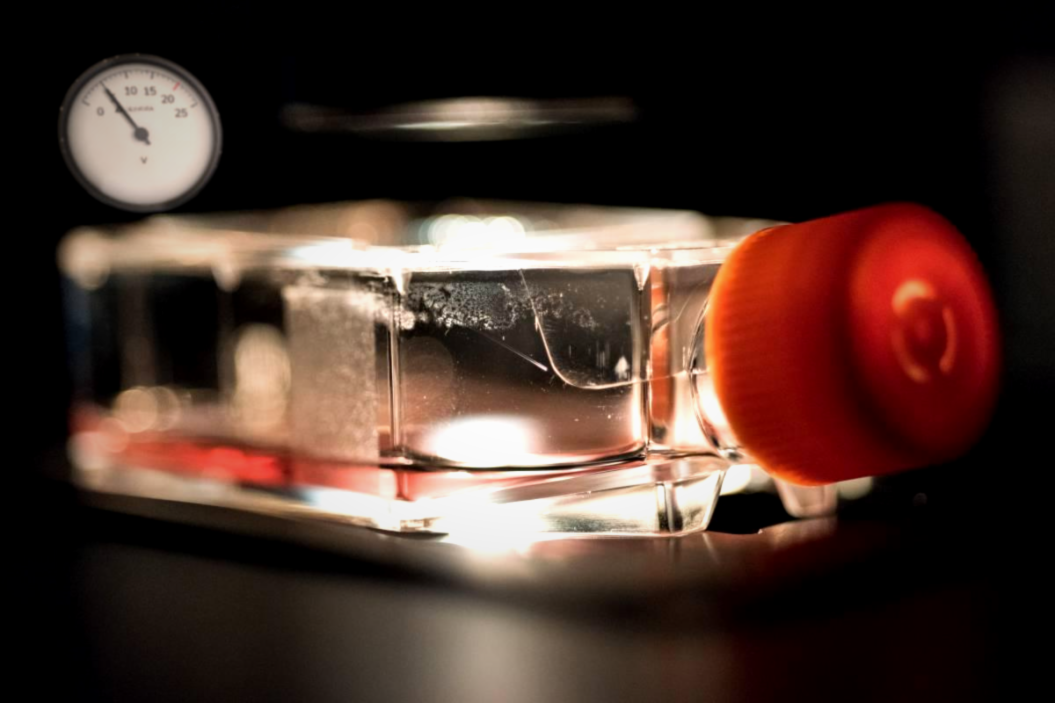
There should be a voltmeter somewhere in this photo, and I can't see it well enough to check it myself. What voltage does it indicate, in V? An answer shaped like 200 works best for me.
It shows 5
